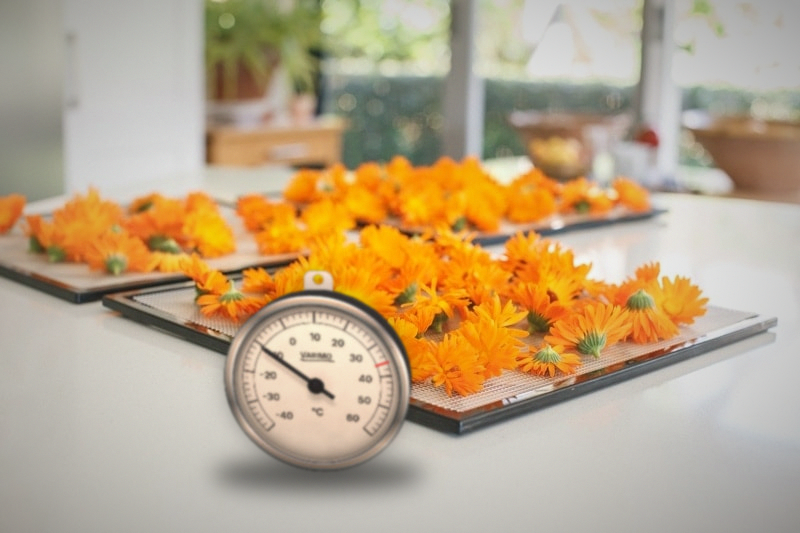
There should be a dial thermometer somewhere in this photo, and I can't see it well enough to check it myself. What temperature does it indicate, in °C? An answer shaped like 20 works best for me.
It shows -10
